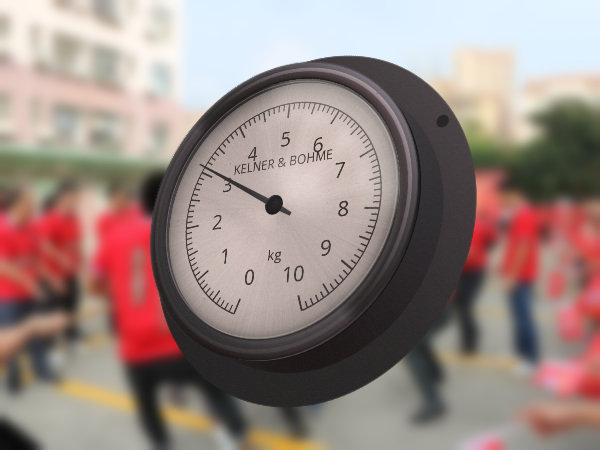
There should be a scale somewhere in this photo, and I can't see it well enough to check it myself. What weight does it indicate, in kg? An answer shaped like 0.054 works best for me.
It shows 3.1
